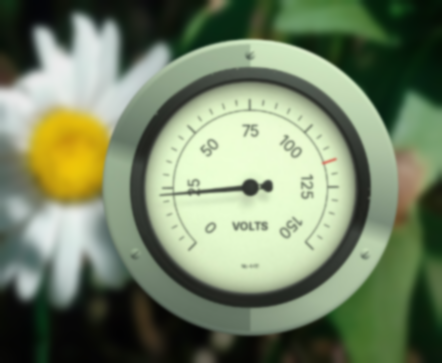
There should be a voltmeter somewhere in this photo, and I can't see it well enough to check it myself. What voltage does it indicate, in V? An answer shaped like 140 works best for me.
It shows 22.5
